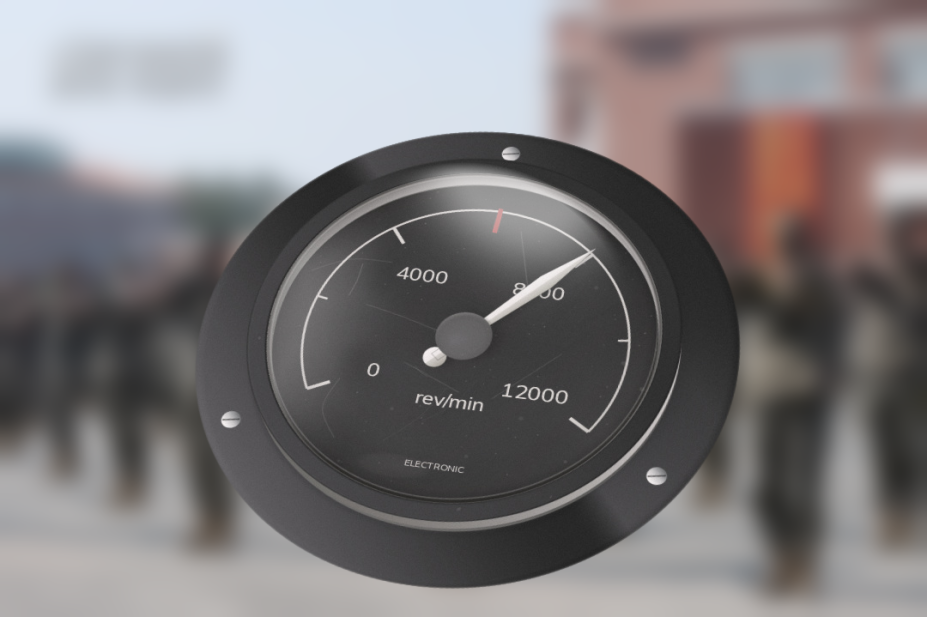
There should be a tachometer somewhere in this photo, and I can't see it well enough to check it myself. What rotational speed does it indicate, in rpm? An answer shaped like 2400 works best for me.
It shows 8000
